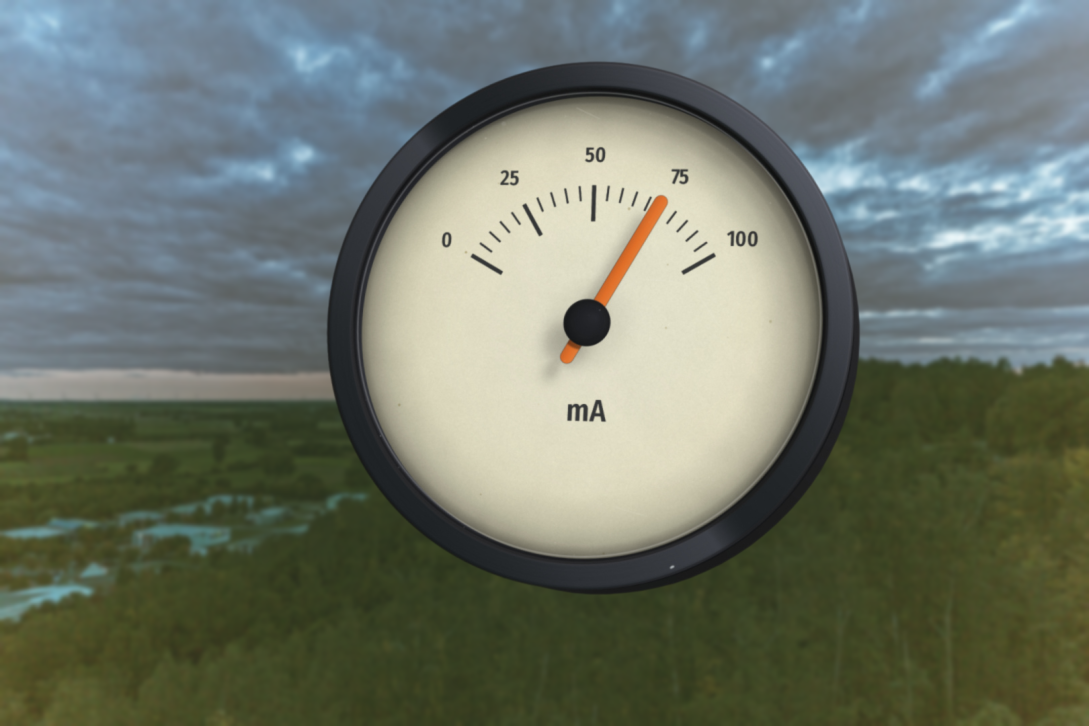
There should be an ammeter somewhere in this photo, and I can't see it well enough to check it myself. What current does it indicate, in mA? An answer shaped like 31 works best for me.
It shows 75
